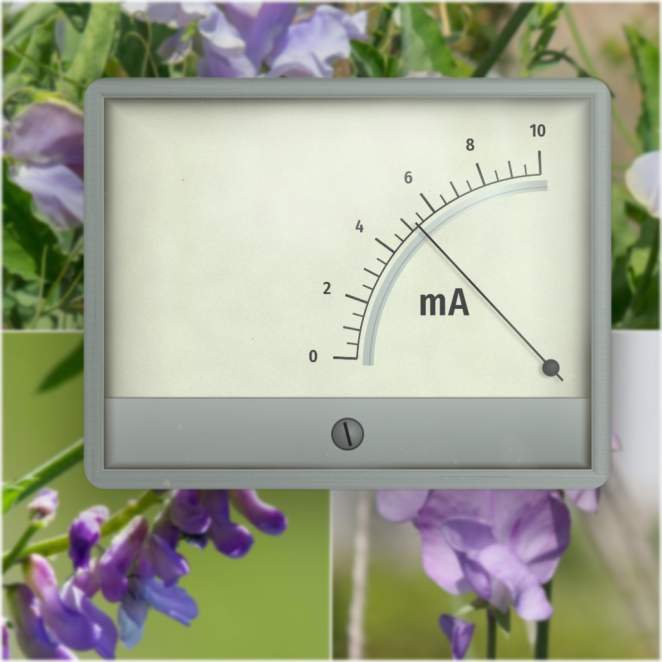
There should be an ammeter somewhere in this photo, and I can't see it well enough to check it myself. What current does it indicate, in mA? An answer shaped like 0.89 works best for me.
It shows 5.25
